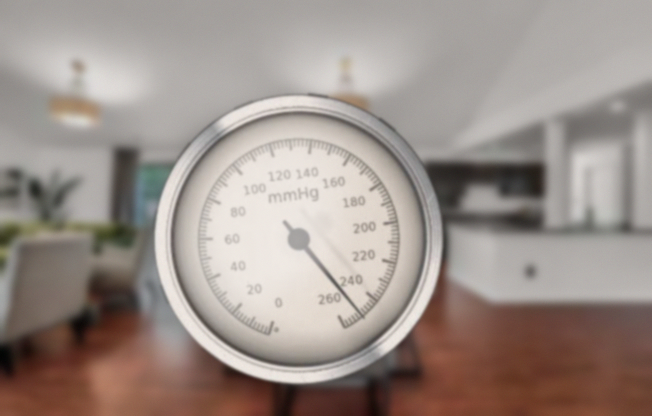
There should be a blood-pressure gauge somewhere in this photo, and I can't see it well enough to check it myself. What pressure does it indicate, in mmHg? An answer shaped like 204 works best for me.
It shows 250
